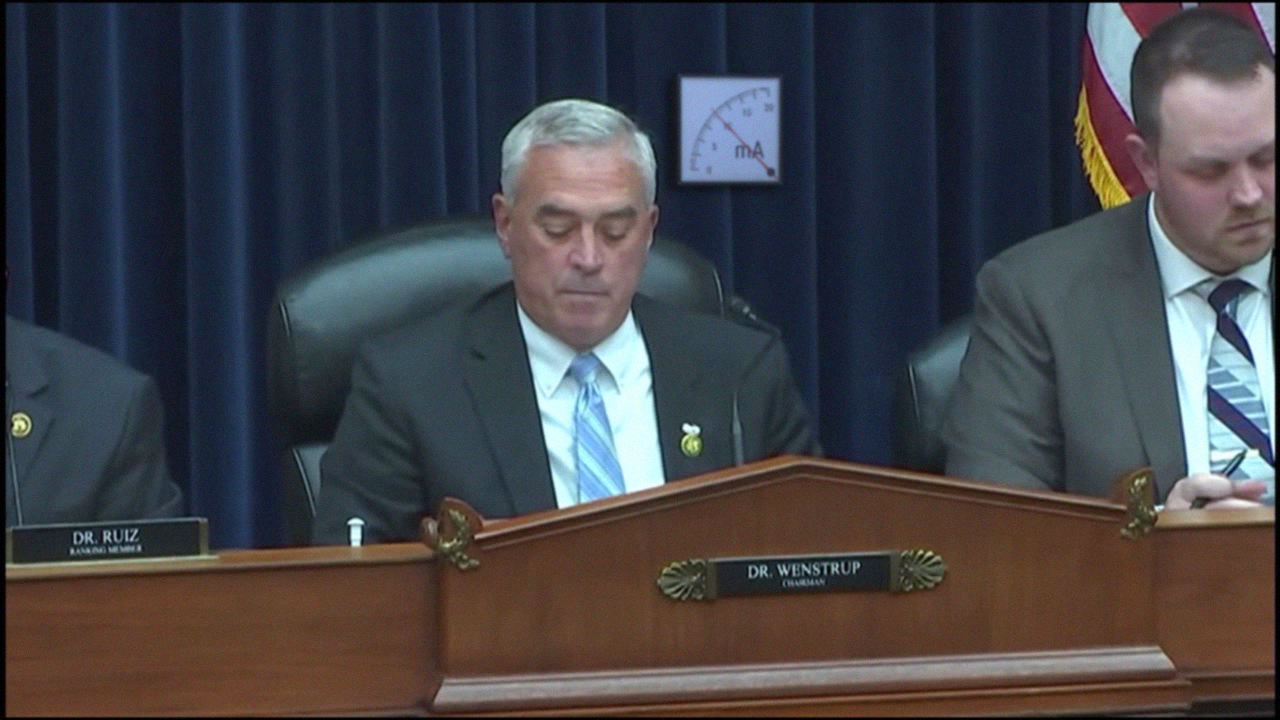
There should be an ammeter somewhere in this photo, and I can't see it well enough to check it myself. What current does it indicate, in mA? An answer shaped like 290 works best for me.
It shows 10
